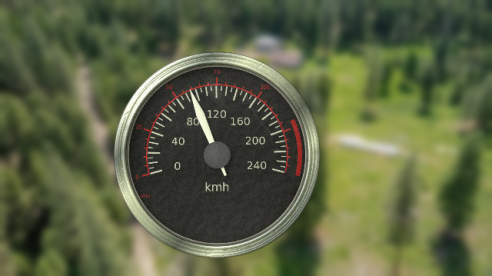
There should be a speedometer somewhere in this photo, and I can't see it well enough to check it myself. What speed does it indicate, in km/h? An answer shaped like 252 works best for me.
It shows 95
